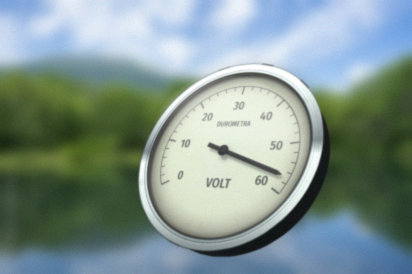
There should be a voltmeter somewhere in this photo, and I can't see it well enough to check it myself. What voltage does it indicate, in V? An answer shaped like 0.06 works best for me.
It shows 57
